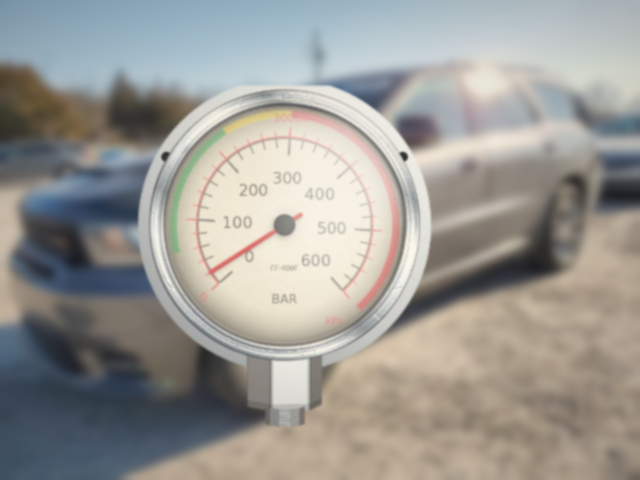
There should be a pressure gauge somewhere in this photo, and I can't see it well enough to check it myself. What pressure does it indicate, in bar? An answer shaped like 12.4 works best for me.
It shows 20
